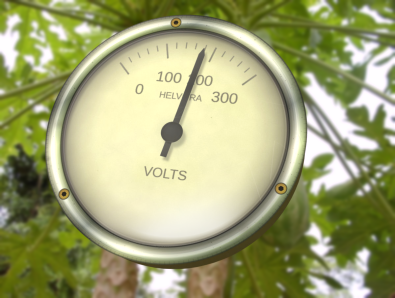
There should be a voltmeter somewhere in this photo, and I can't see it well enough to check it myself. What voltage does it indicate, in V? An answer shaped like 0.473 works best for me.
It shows 180
